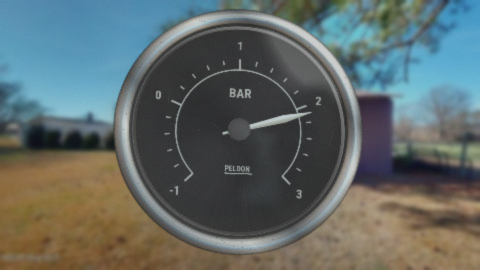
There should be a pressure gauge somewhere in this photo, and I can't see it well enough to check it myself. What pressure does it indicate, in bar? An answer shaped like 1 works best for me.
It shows 2.1
